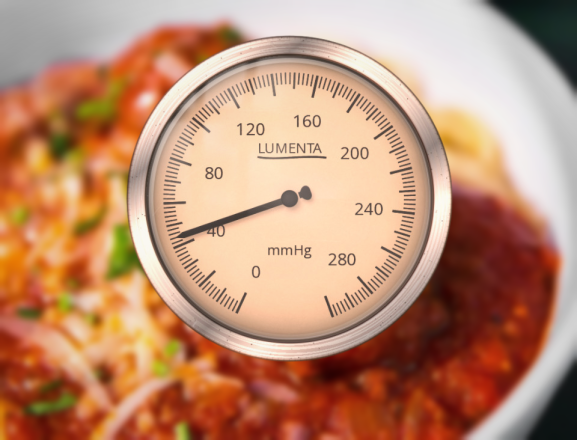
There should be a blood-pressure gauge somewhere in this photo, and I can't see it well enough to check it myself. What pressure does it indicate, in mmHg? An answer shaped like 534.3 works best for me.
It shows 44
